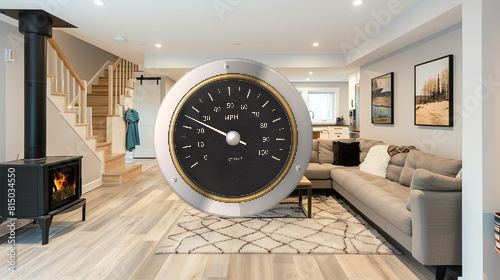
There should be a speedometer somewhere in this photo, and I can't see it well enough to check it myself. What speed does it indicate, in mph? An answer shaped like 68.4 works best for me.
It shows 25
